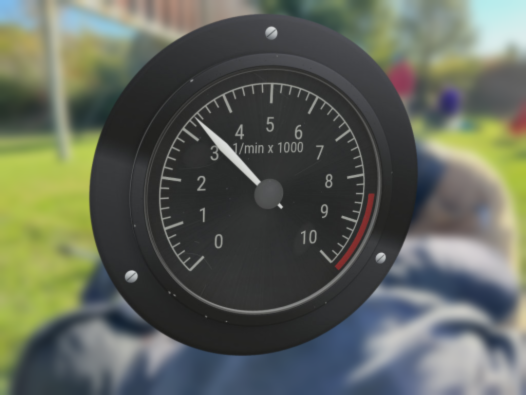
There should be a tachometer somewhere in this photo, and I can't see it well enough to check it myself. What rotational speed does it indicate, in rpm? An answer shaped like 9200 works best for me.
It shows 3300
